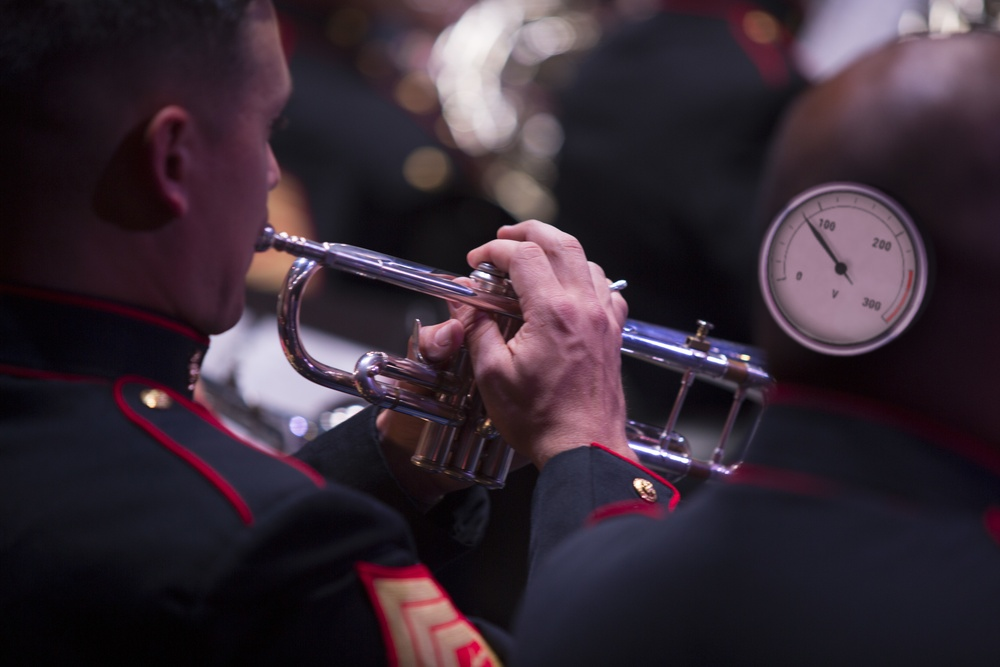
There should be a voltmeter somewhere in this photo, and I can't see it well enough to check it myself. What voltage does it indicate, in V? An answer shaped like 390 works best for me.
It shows 80
